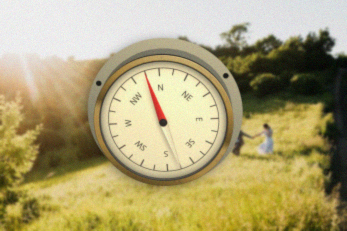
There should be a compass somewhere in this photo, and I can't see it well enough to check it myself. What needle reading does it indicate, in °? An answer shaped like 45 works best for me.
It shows 345
